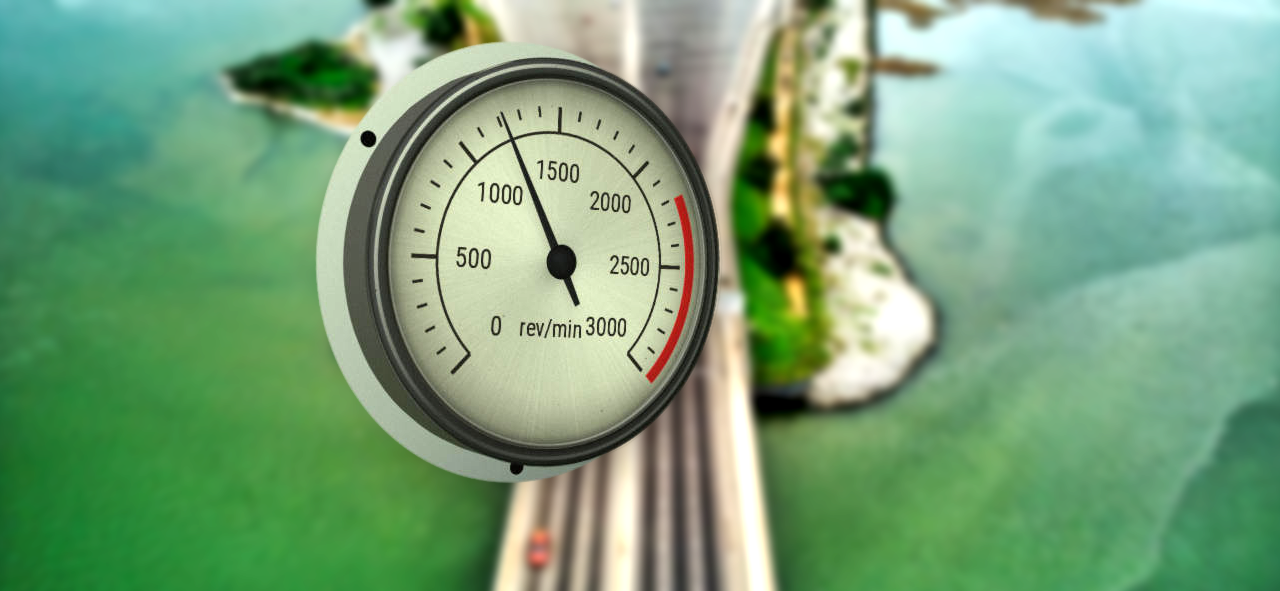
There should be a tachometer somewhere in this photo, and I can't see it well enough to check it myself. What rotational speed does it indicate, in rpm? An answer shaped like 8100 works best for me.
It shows 1200
